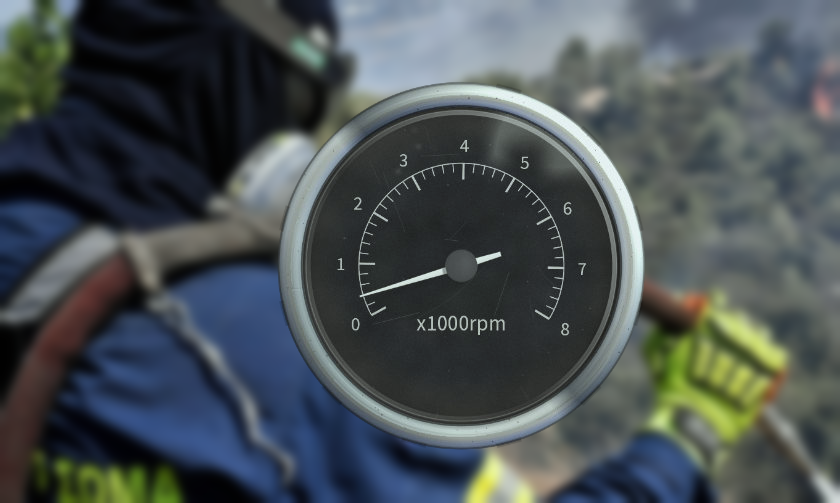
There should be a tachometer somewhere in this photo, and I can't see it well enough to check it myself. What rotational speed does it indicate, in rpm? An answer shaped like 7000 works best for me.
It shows 400
